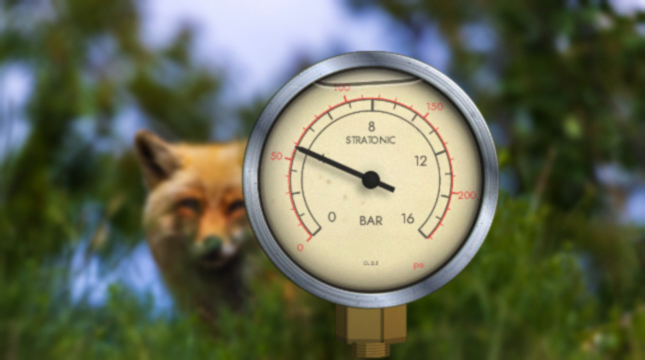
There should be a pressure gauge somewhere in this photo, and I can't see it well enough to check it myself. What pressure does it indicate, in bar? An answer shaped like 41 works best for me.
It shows 4
